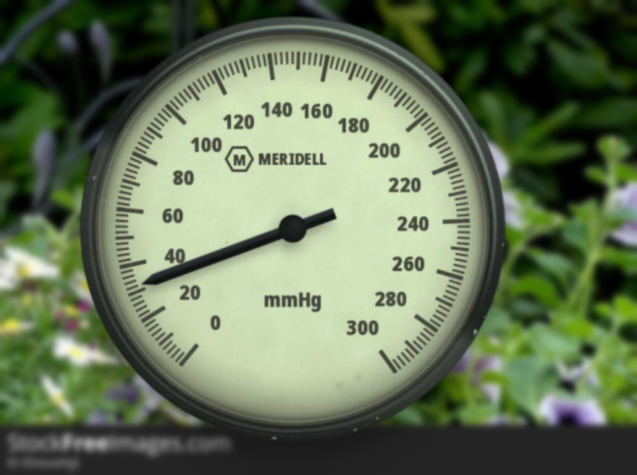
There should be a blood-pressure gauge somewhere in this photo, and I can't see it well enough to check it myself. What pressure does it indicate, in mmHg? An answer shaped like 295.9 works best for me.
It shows 32
